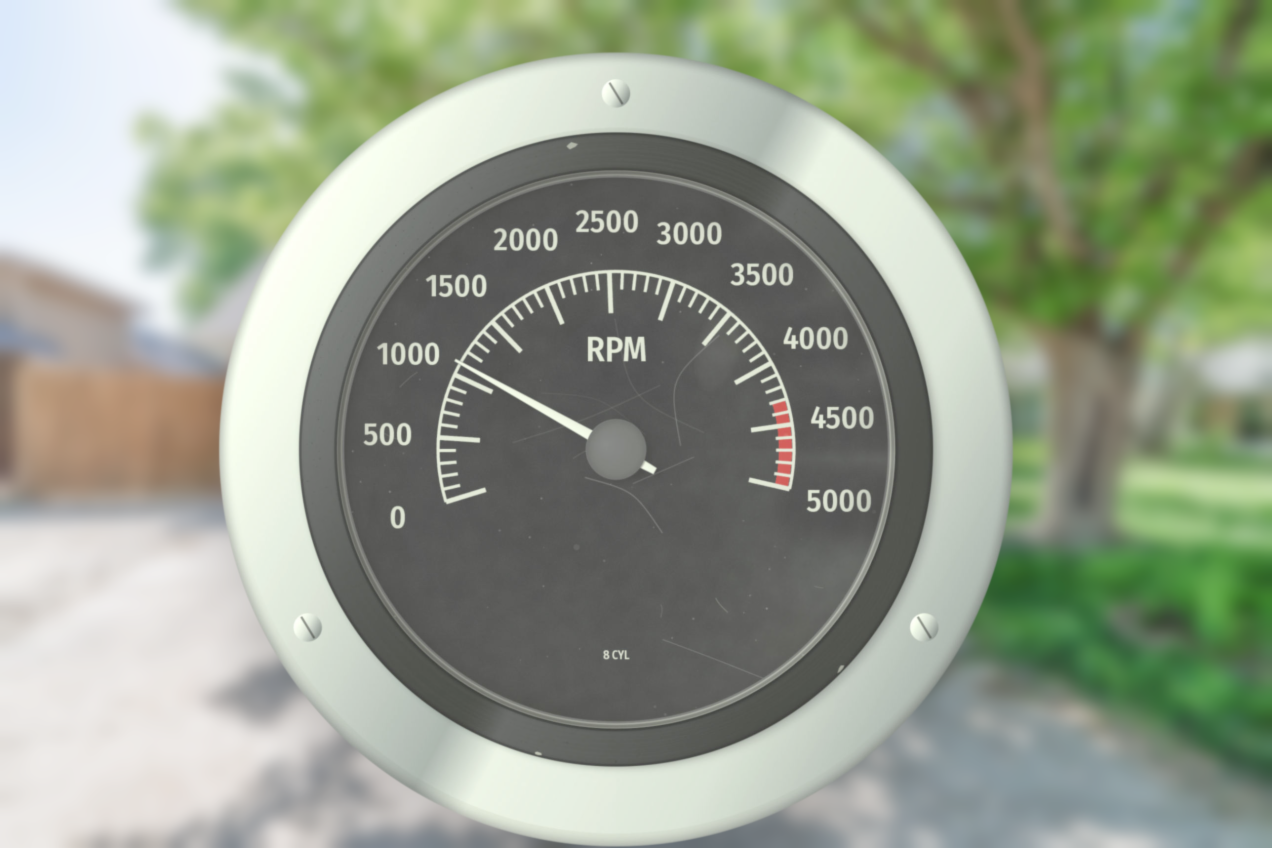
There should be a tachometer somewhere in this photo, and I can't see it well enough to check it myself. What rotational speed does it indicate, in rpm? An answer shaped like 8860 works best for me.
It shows 1100
